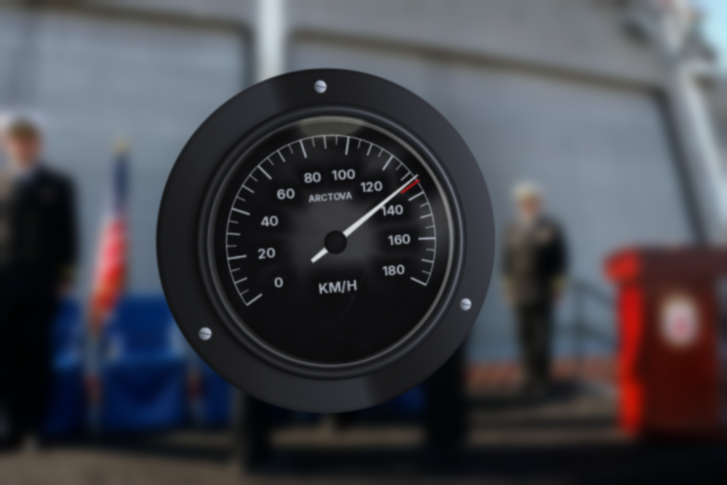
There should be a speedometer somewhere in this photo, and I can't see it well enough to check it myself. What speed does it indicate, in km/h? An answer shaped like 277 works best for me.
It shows 132.5
